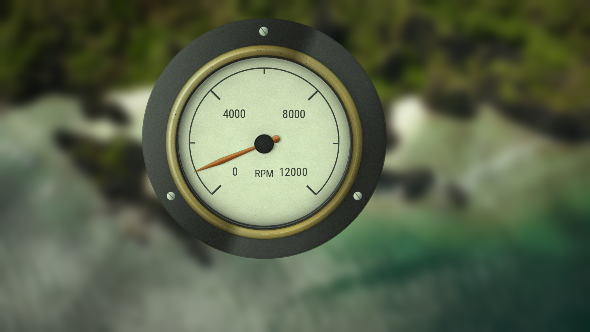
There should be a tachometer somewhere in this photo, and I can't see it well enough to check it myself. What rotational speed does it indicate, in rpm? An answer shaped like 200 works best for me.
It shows 1000
